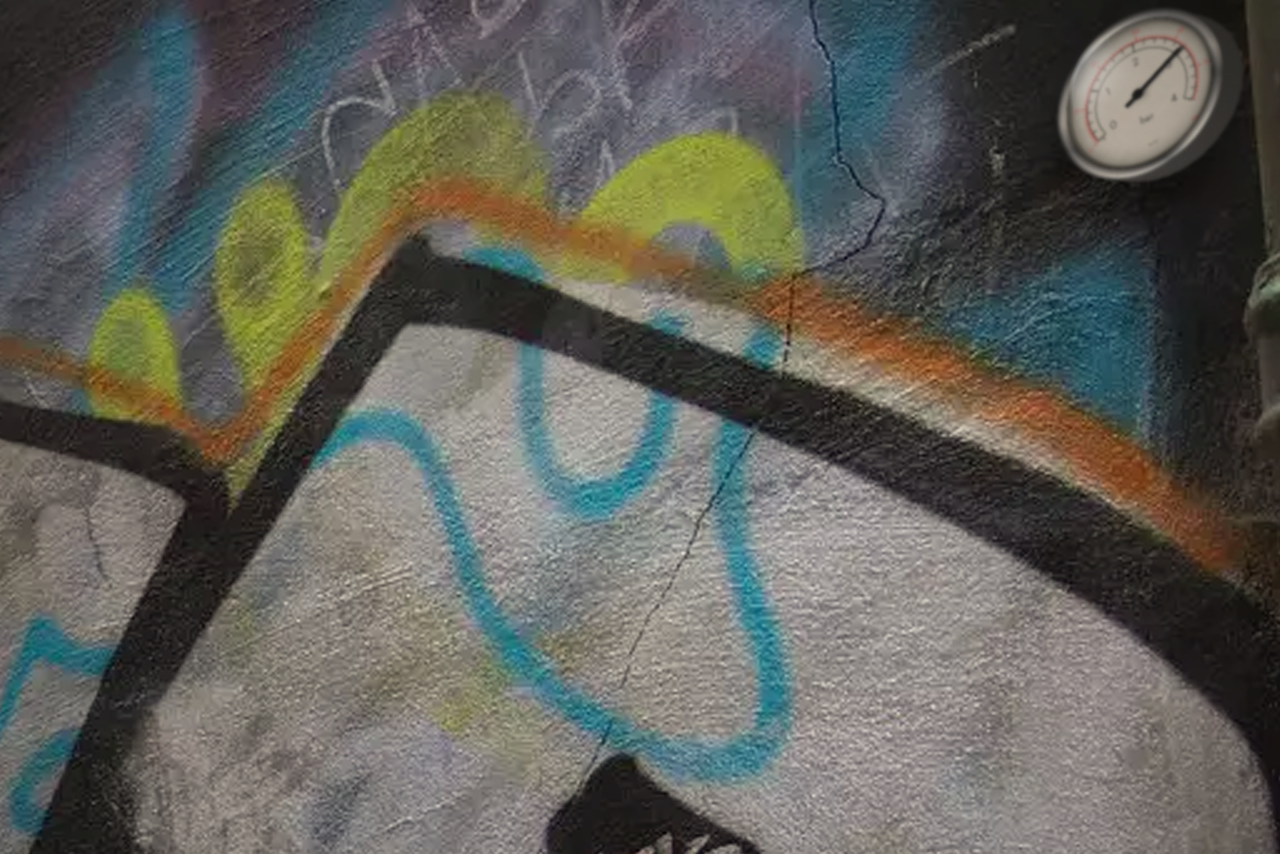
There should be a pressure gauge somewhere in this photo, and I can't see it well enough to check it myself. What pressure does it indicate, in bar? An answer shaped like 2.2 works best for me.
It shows 3
